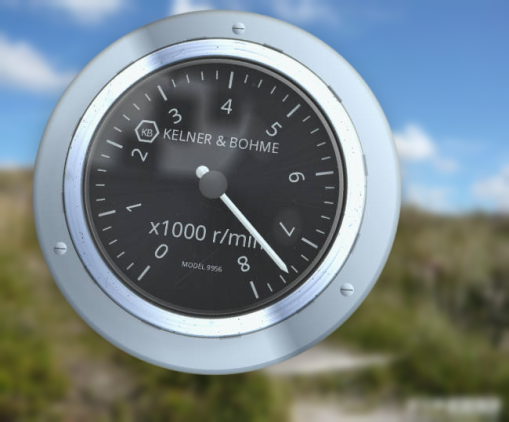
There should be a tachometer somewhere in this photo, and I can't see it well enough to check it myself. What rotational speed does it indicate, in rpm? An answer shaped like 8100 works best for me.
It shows 7500
